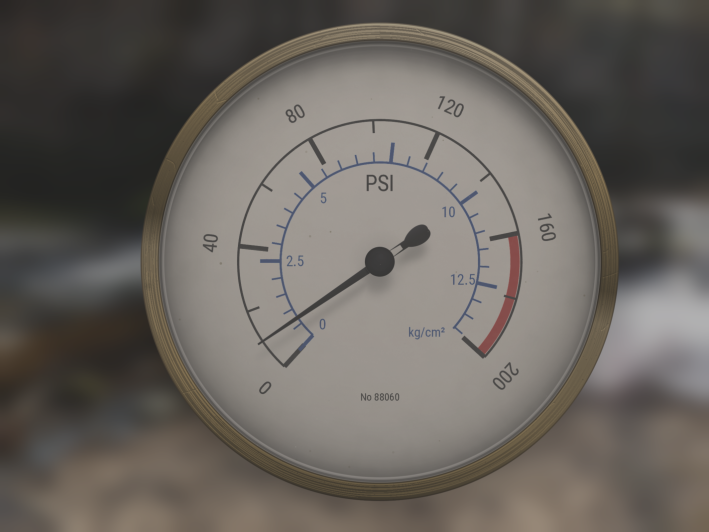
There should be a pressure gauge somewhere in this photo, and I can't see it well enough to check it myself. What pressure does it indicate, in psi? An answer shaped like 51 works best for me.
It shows 10
